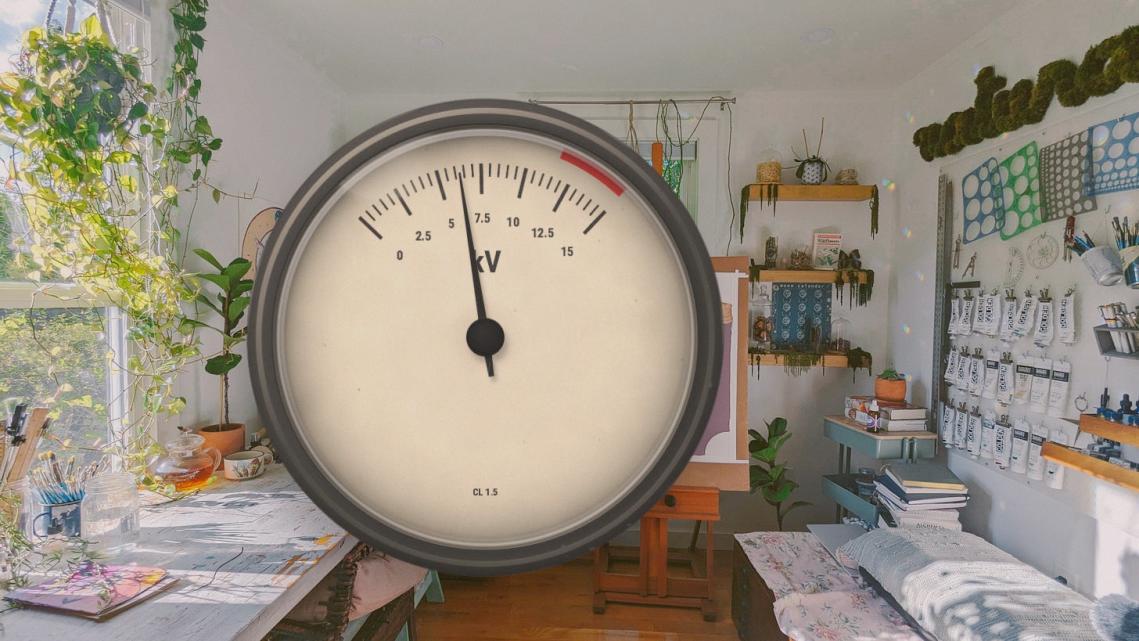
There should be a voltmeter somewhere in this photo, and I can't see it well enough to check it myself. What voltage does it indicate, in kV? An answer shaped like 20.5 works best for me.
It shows 6.25
